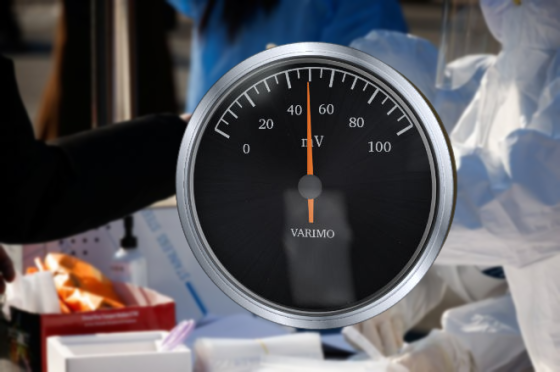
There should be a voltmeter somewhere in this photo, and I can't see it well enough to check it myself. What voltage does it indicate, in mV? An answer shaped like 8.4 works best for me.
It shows 50
